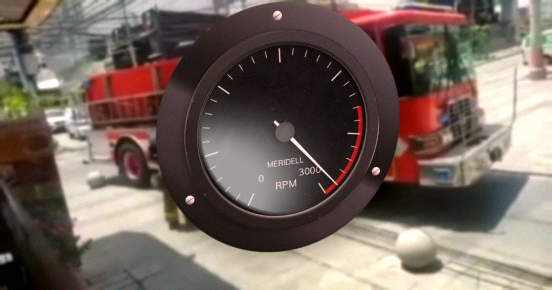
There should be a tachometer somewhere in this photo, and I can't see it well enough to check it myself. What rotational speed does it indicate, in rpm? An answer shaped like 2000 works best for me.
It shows 2900
